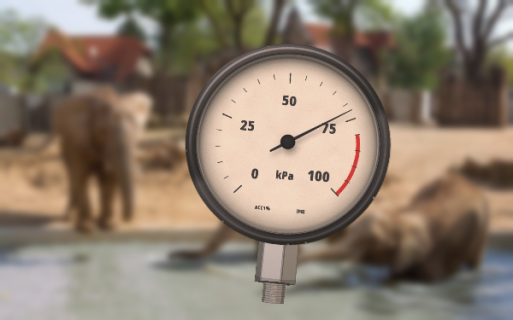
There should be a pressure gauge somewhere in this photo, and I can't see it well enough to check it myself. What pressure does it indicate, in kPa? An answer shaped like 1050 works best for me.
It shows 72.5
